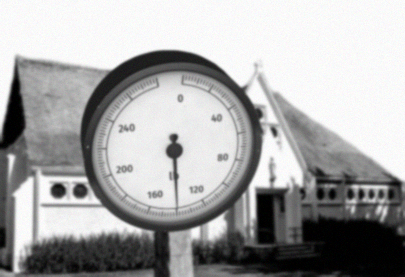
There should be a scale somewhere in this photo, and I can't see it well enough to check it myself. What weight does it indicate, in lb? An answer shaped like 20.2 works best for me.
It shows 140
